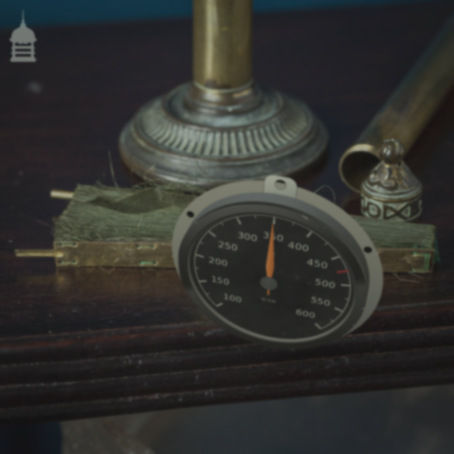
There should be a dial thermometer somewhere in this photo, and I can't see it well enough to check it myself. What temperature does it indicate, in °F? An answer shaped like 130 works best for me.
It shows 350
